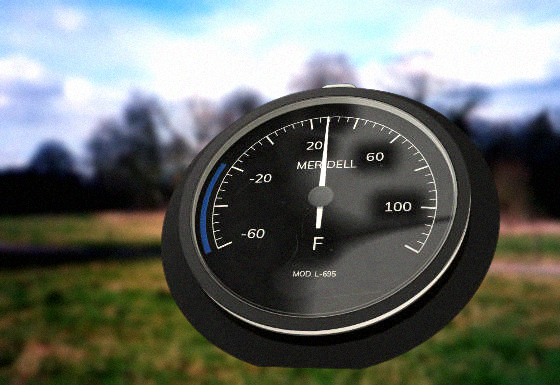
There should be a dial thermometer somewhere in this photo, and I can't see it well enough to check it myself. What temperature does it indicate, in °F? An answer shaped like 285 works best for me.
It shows 28
